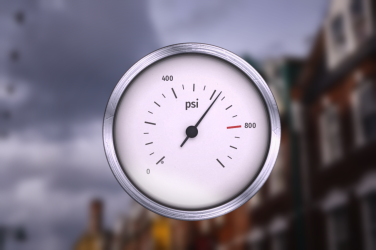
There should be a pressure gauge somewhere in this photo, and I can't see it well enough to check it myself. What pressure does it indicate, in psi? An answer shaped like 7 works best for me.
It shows 625
